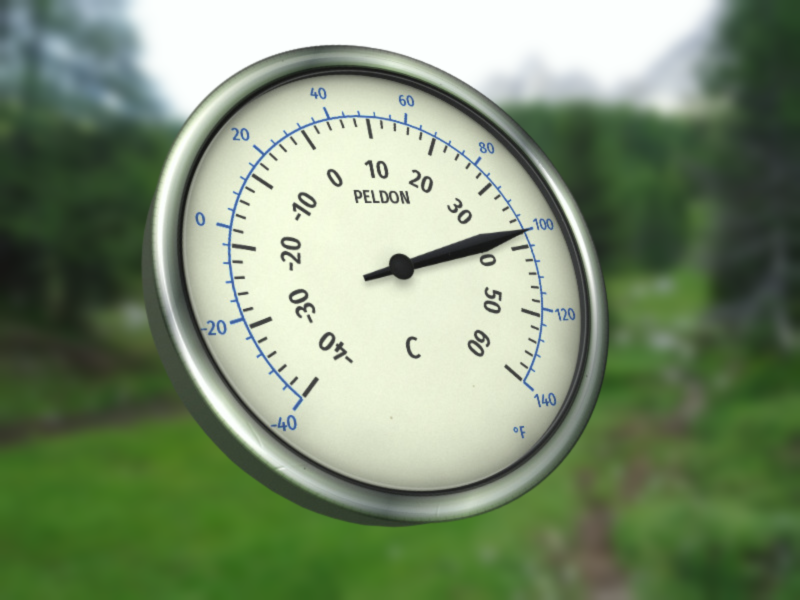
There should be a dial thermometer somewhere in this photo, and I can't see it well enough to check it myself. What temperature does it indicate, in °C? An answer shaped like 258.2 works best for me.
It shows 38
